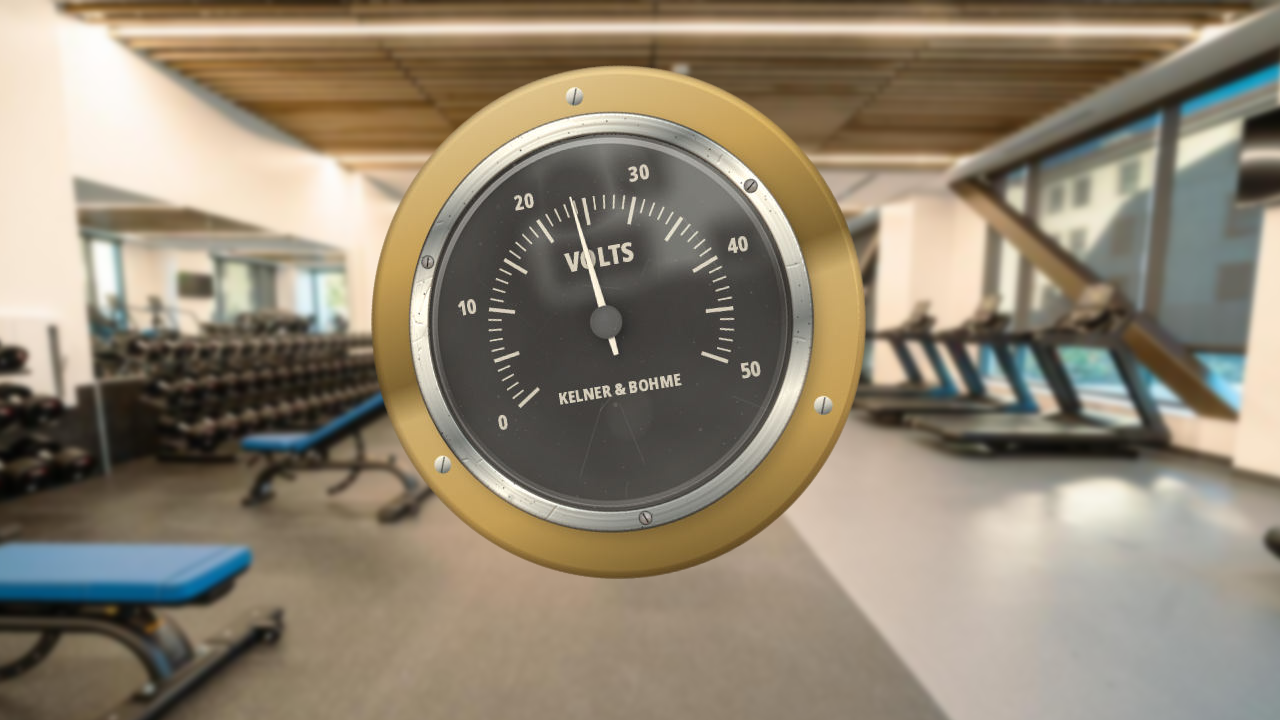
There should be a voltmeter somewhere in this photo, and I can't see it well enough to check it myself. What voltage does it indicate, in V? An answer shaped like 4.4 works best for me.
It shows 24
